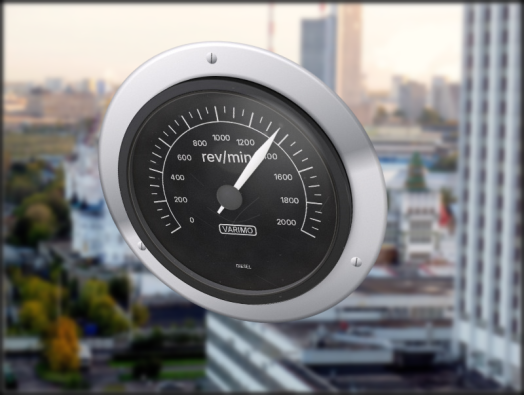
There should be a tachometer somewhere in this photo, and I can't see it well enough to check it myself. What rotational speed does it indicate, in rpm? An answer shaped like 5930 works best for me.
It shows 1350
